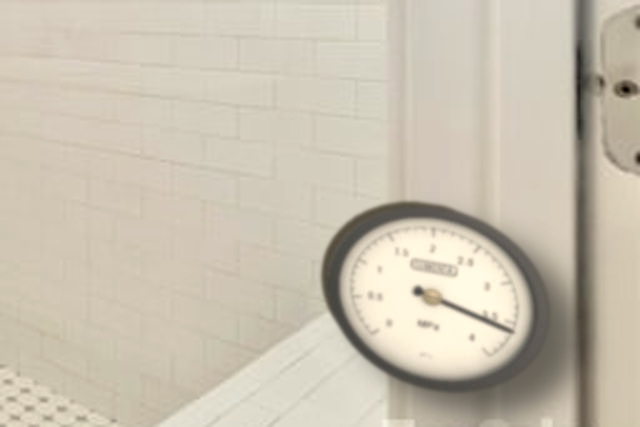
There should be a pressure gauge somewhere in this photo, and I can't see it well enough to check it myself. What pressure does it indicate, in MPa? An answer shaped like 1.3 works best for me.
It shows 3.6
